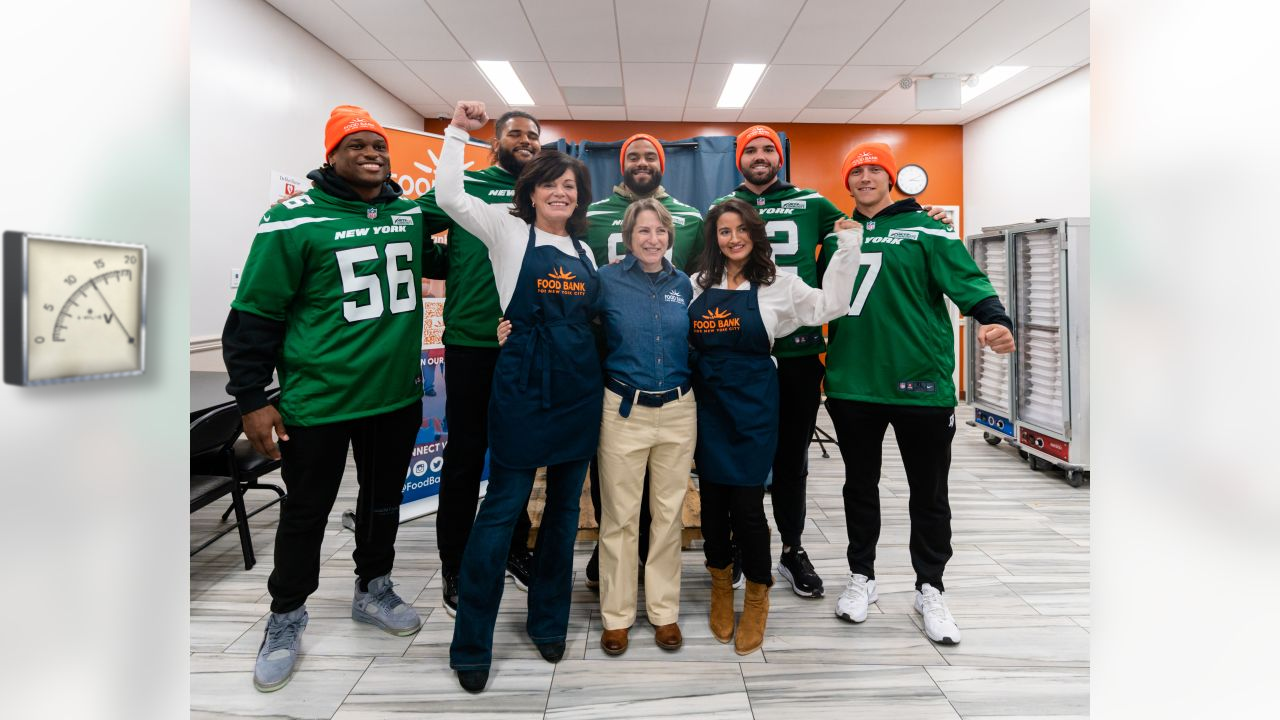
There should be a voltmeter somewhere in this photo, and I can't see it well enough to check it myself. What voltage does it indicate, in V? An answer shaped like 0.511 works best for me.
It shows 12.5
